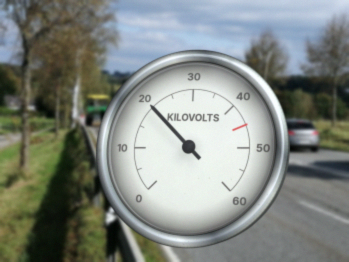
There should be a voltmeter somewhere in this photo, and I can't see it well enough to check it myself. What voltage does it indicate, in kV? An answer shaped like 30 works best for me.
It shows 20
